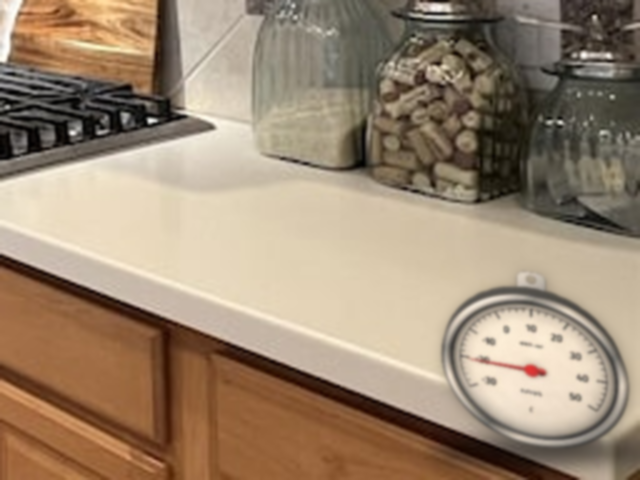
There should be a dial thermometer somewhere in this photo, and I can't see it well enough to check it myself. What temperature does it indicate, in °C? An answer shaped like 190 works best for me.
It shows -20
